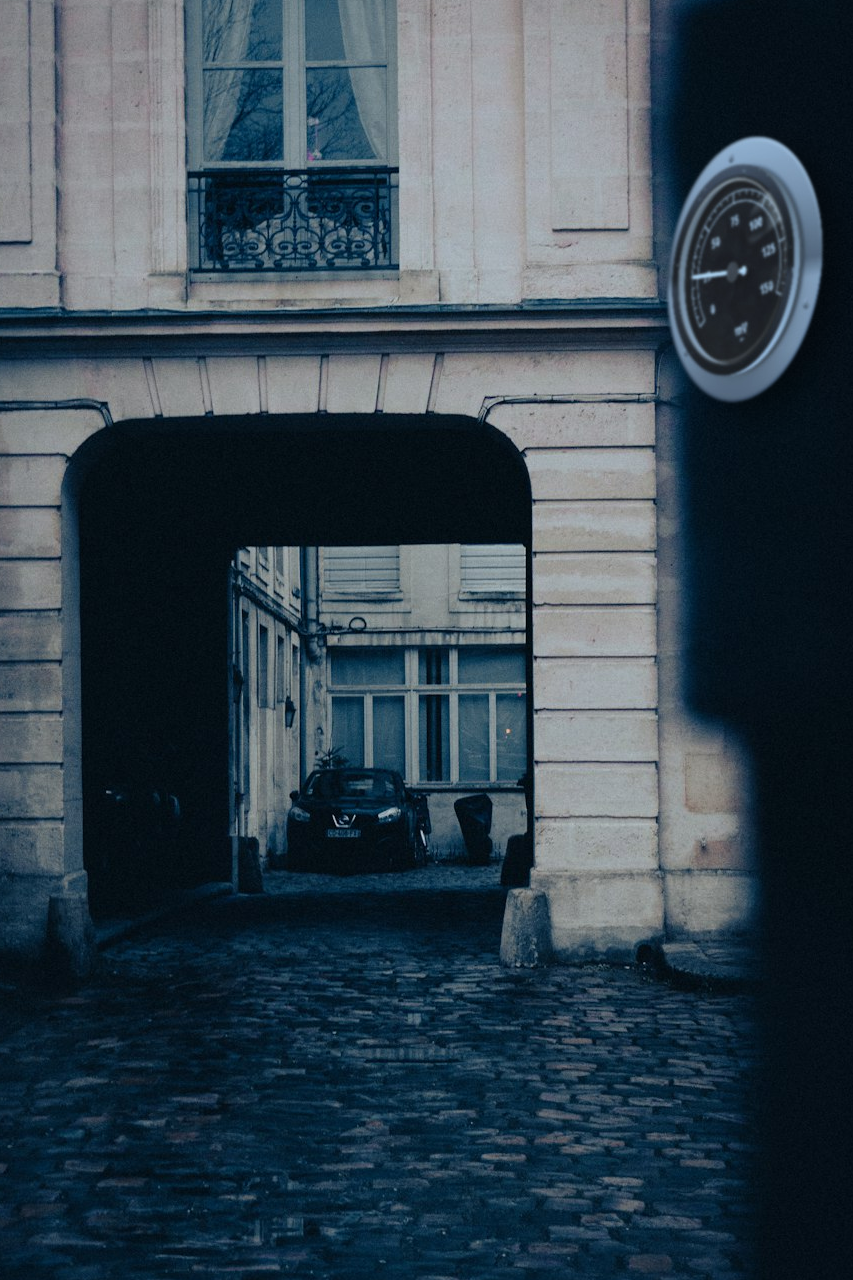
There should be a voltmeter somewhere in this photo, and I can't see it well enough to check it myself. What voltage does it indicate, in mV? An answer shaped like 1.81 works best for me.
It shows 25
